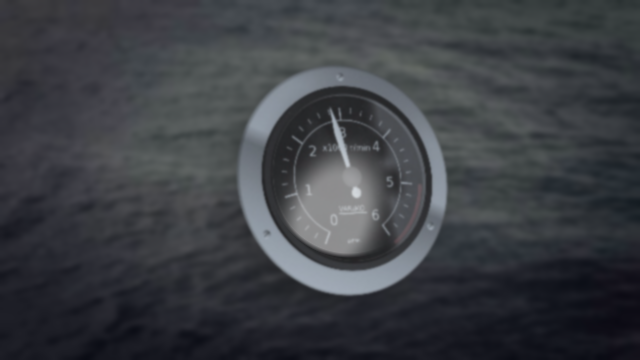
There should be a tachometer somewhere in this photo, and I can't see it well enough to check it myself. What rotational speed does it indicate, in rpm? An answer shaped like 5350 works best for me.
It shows 2800
